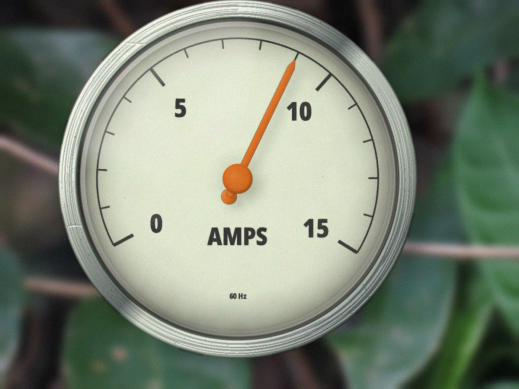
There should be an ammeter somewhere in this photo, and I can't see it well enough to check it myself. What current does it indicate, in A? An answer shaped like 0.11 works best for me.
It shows 9
